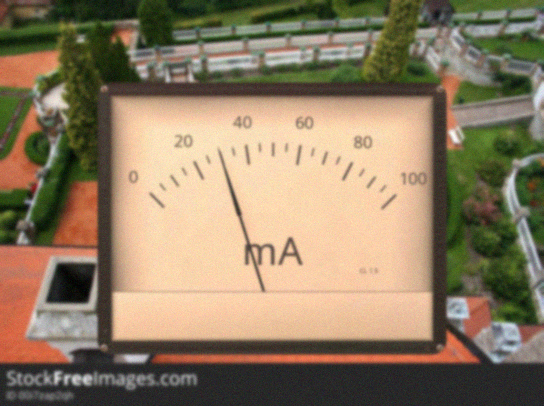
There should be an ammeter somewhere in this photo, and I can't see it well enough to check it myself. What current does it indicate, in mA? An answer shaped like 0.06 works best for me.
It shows 30
